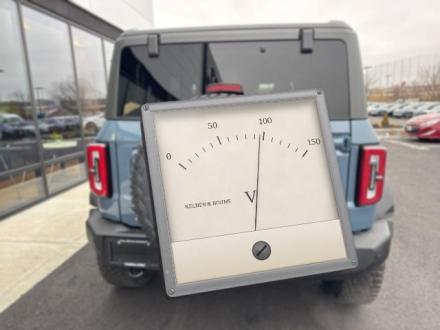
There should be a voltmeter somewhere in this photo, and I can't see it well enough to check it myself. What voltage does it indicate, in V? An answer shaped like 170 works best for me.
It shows 95
